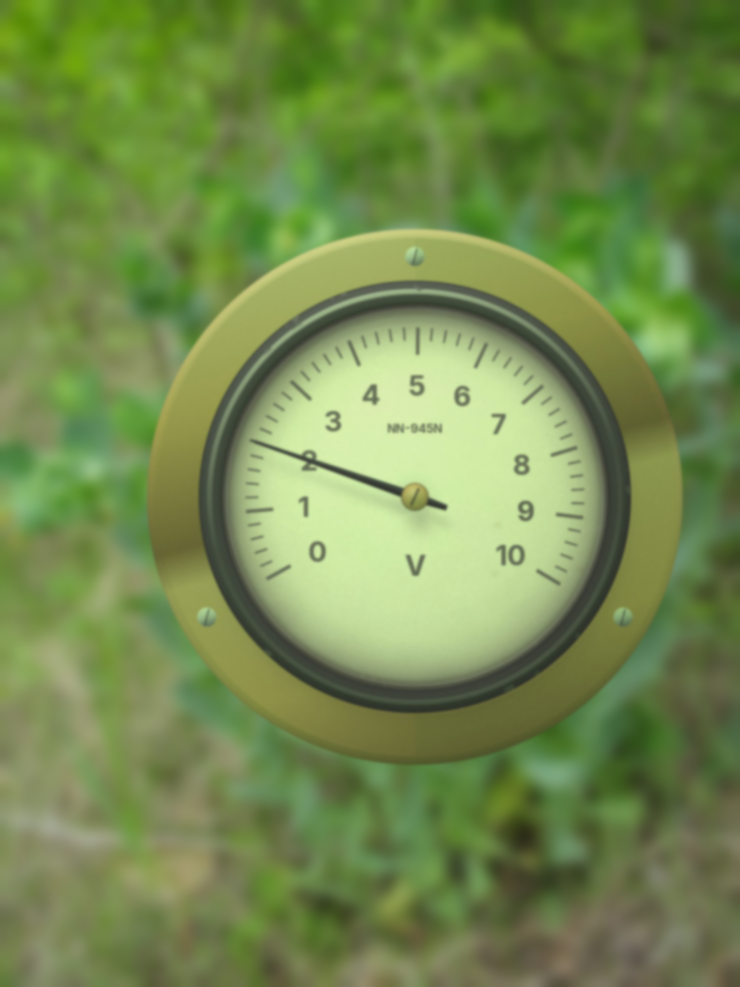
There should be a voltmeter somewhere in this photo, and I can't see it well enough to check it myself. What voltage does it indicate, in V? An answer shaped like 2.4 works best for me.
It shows 2
